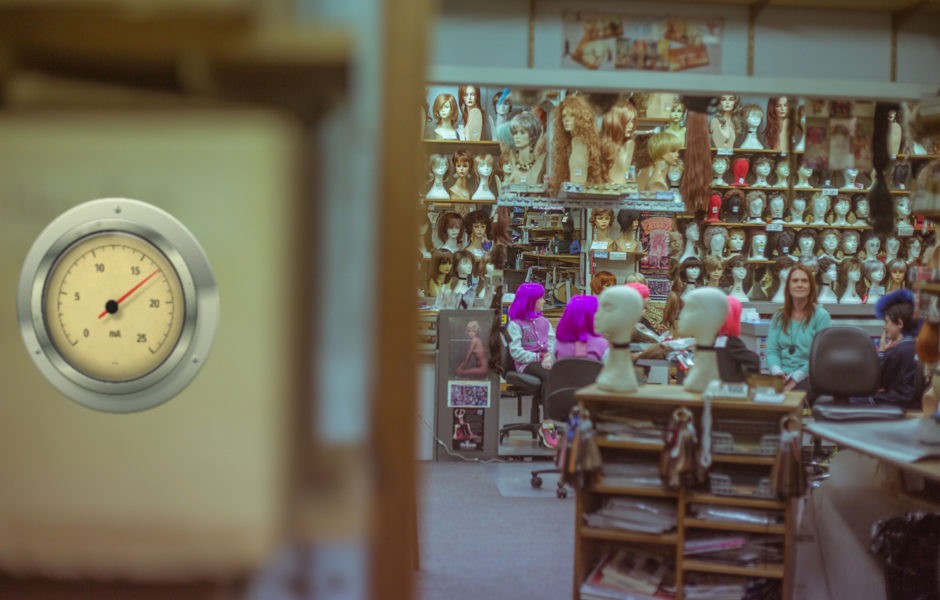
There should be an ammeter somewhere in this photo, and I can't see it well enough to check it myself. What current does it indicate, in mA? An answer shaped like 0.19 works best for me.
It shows 17
